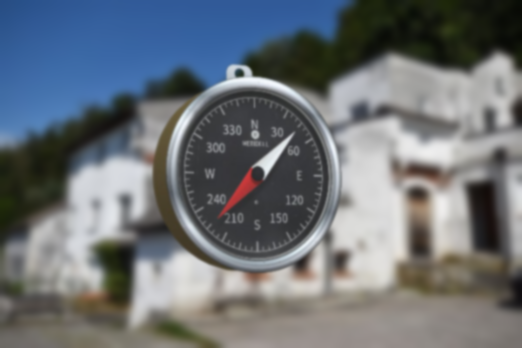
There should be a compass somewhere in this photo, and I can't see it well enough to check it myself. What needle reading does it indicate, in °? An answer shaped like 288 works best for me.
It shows 225
